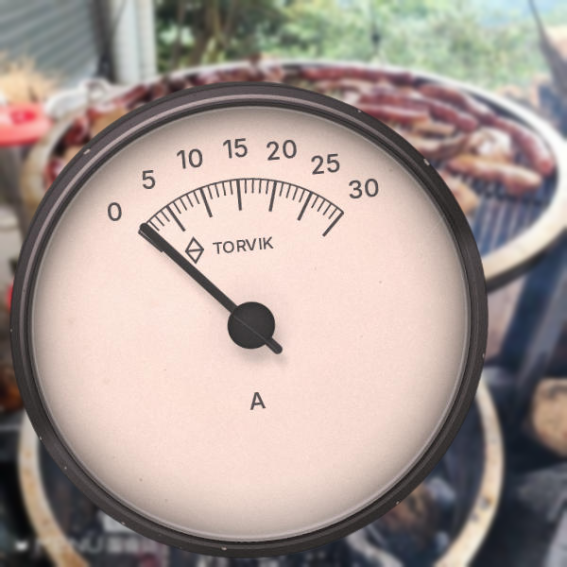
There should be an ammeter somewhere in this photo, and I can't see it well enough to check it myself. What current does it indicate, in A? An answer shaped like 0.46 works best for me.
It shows 1
